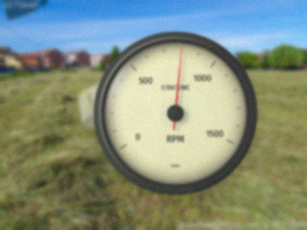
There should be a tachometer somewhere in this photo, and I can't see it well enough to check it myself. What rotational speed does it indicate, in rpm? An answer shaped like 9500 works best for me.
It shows 800
